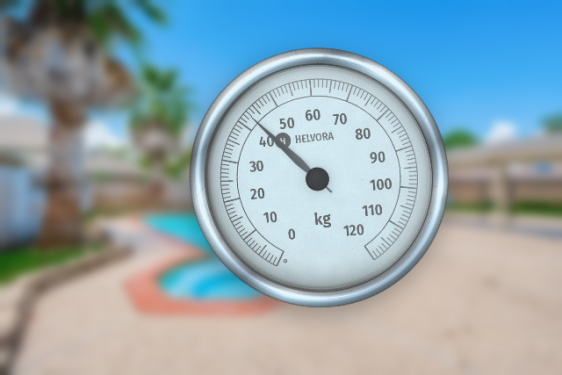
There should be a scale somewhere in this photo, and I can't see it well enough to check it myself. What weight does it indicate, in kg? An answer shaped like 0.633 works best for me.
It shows 43
